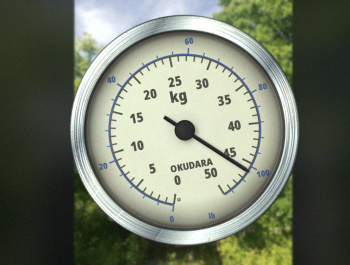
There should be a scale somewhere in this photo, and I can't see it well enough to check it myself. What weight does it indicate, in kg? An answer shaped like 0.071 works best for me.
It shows 46
